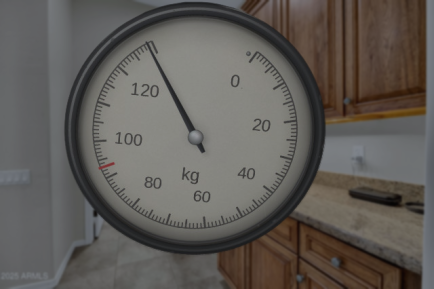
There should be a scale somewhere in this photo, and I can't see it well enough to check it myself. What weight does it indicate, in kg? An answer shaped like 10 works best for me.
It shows 129
